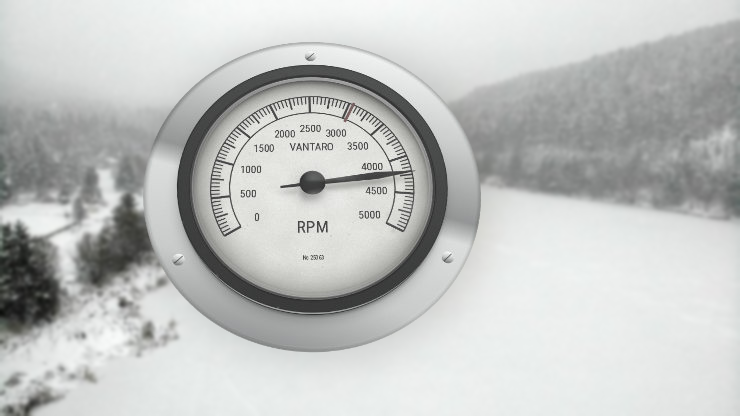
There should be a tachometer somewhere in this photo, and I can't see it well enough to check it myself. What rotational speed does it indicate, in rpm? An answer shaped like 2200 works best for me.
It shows 4250
